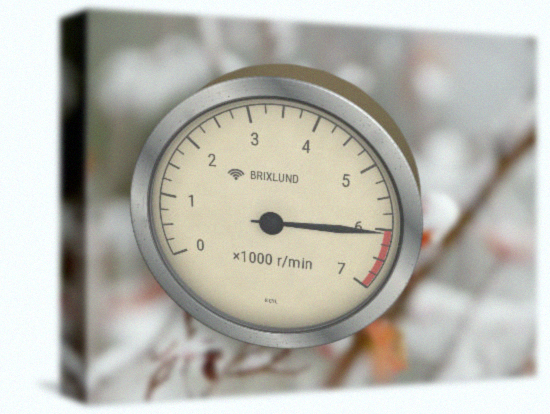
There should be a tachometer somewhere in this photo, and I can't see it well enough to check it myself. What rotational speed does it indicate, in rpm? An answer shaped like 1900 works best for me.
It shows 6000
